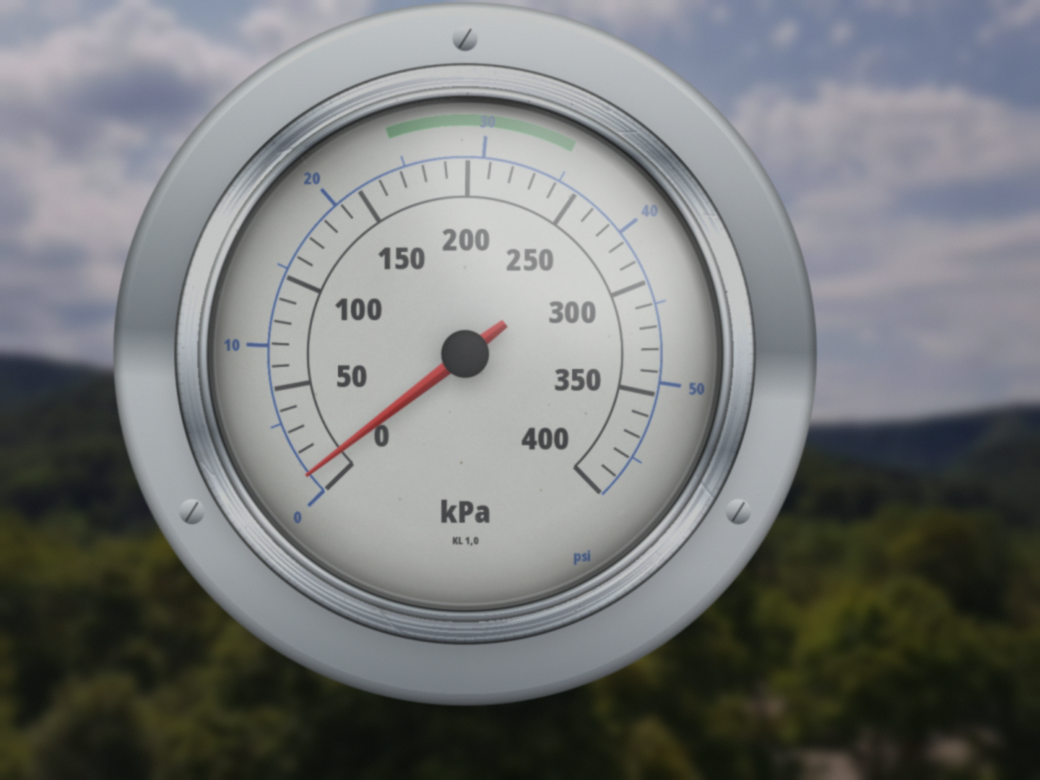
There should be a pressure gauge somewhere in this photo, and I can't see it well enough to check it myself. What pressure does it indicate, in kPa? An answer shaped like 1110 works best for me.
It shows 10
